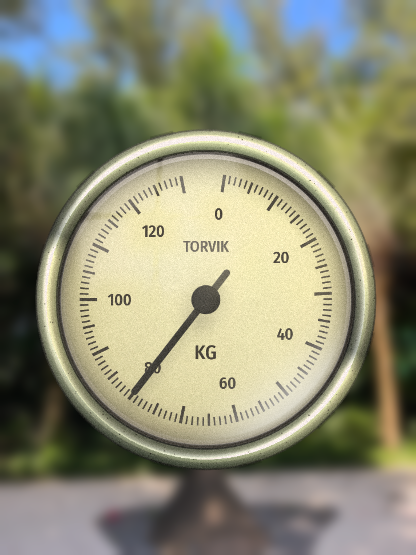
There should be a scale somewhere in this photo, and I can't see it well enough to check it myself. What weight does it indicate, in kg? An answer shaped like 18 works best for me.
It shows 80
